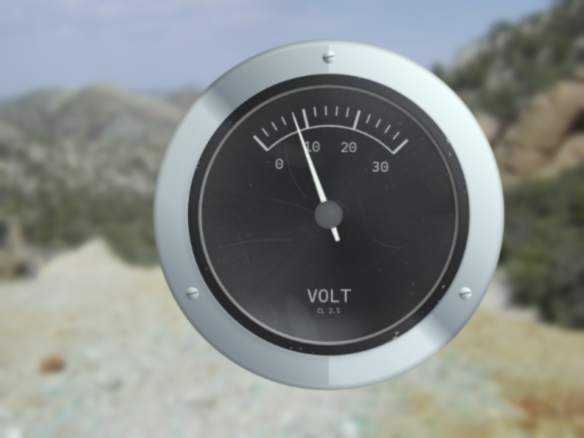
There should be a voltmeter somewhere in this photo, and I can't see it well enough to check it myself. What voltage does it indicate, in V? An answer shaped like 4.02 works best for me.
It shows 8
